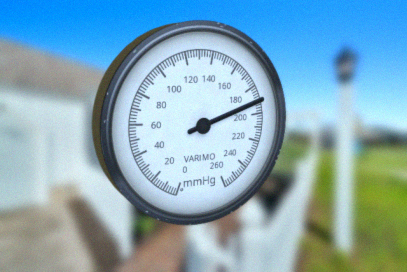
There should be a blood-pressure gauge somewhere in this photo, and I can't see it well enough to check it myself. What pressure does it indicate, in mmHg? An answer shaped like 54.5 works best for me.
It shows 190
